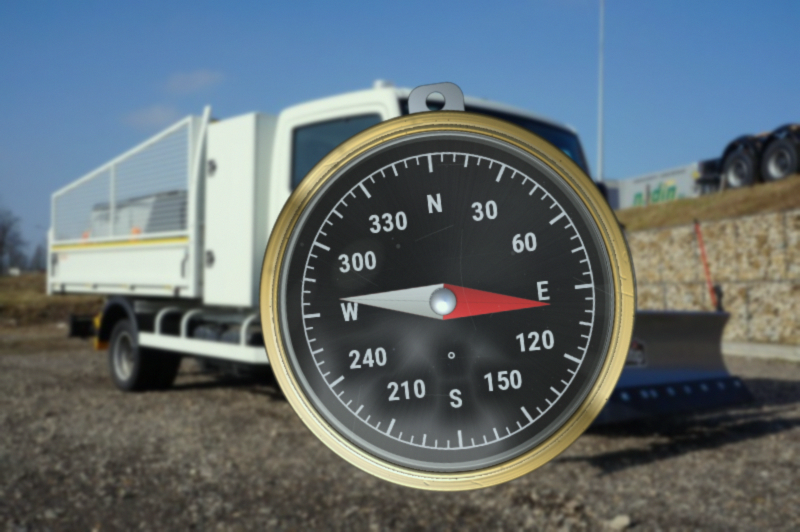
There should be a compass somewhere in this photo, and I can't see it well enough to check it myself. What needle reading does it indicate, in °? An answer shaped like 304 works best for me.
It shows 97.5
